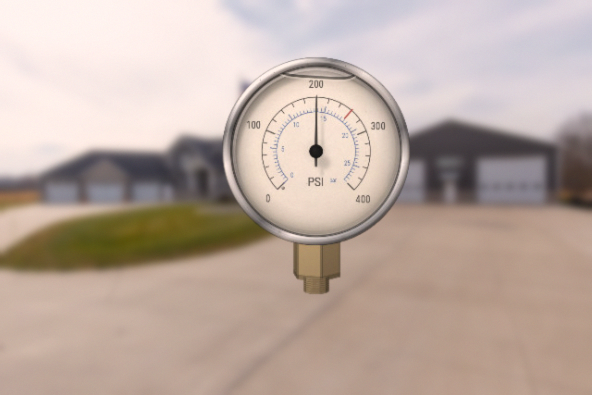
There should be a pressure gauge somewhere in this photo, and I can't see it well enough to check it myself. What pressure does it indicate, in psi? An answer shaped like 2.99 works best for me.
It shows 200
